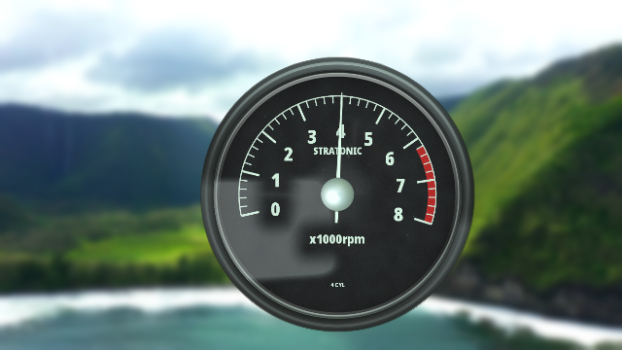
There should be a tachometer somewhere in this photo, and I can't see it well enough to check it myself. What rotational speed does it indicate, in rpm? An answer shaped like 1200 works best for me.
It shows 4000
